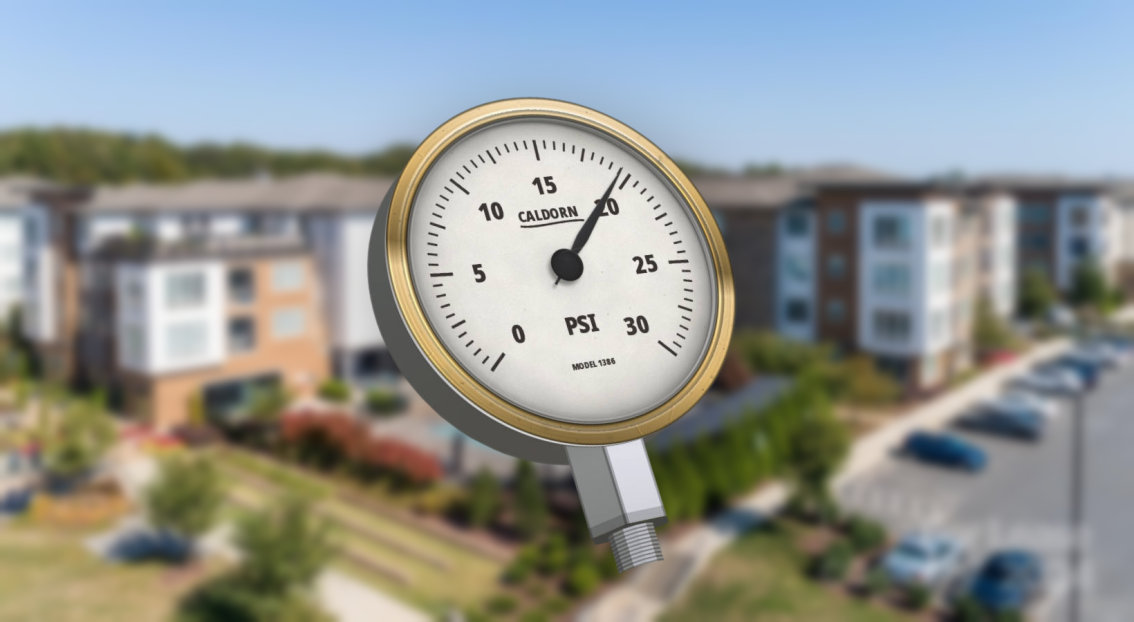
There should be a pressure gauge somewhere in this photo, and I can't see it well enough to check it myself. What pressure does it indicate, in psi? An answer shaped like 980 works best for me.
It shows 19.5
